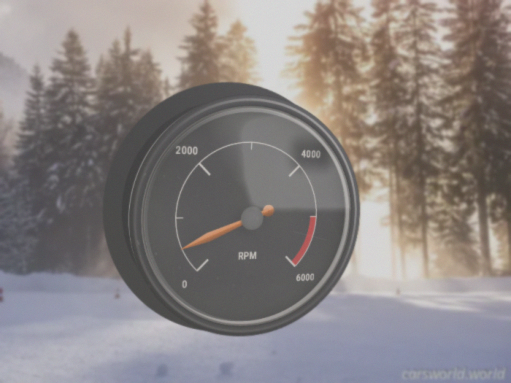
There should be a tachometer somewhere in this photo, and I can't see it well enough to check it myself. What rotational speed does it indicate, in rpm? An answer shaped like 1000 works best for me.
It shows 500
